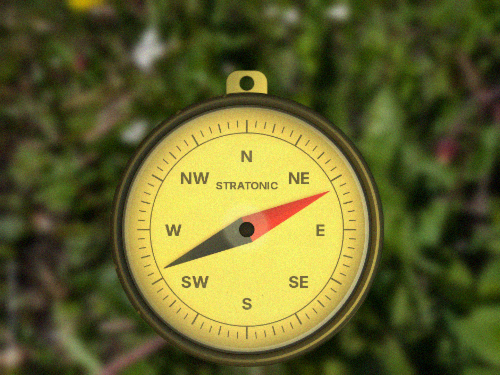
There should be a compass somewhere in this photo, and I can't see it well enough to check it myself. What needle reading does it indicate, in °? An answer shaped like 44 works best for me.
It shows 65
